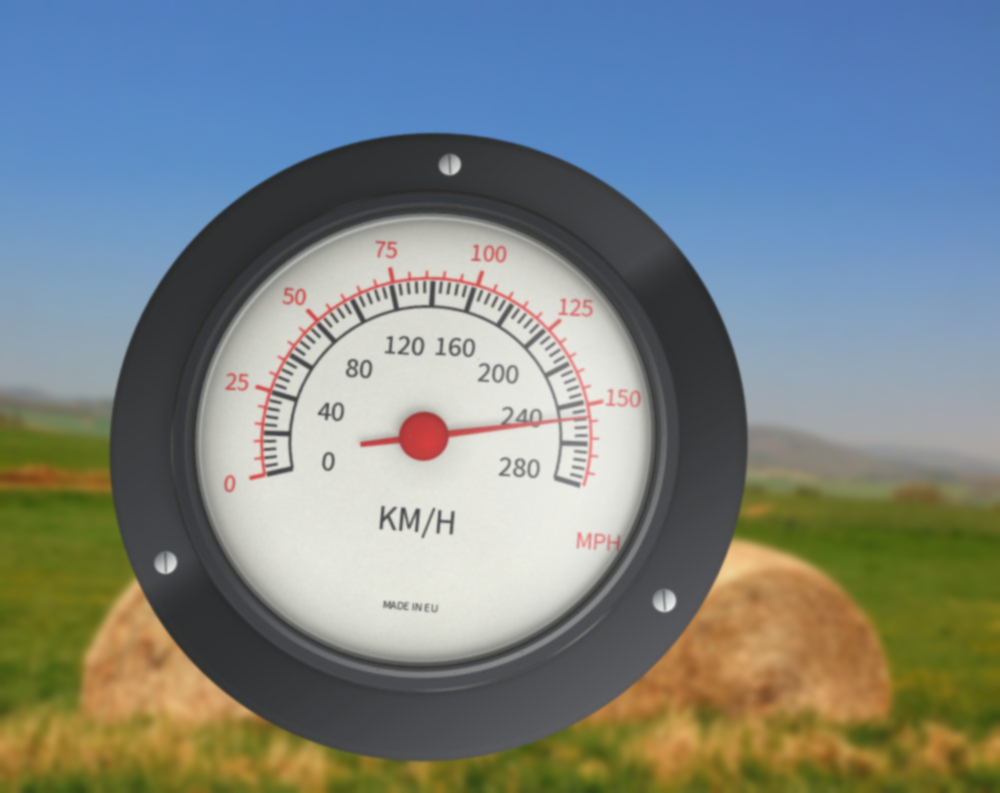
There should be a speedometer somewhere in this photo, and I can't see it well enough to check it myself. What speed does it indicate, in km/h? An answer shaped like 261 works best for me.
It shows 248
